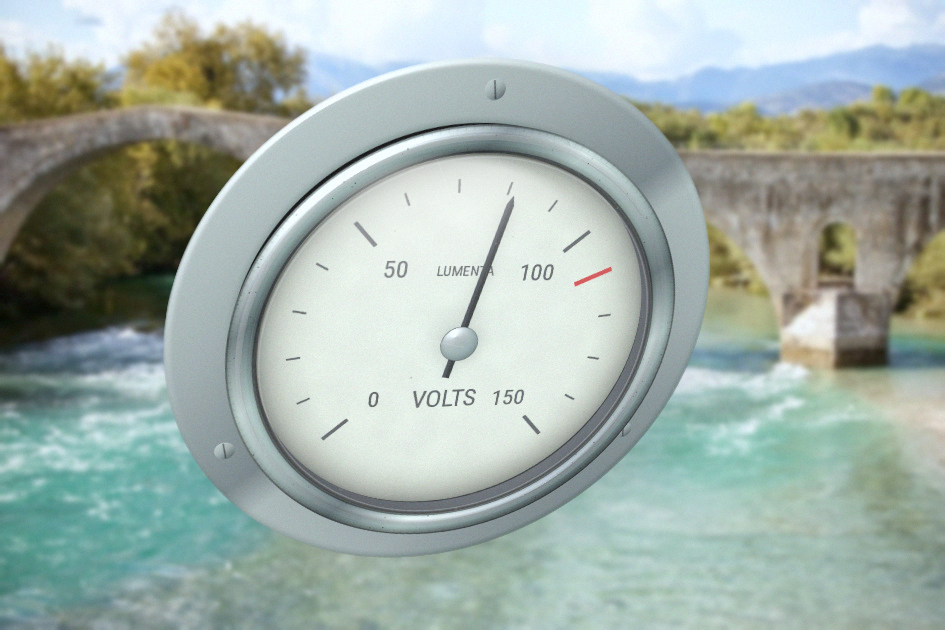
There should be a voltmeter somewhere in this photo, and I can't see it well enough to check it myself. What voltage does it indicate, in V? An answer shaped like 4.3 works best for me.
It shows 80
